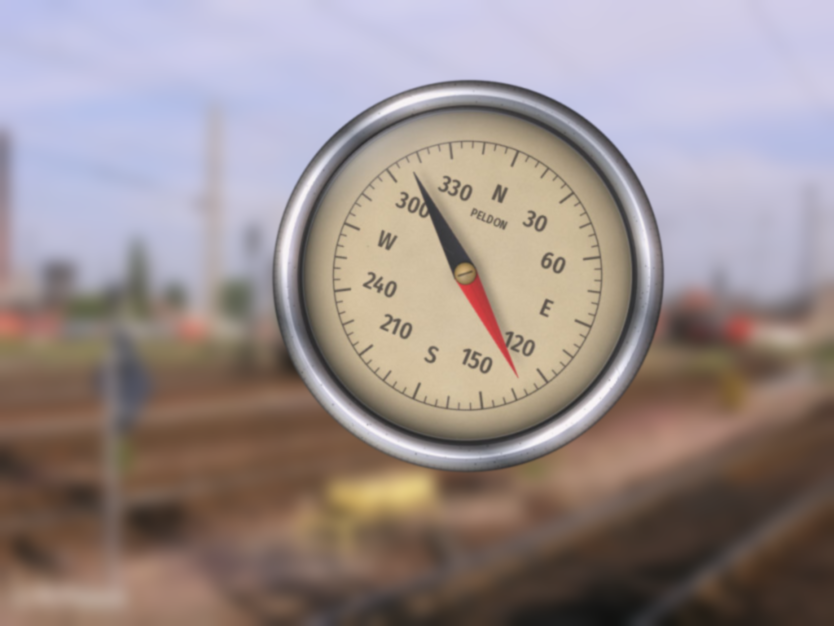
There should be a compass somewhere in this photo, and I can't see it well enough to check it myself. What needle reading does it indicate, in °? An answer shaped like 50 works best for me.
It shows 130
